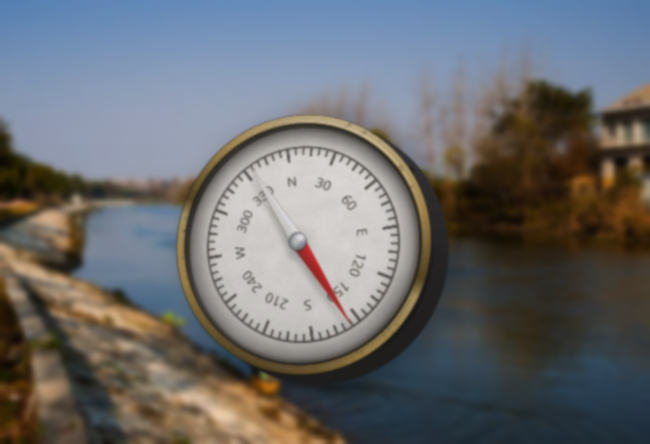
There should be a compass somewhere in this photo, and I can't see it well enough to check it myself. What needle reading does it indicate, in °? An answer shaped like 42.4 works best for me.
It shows 155
